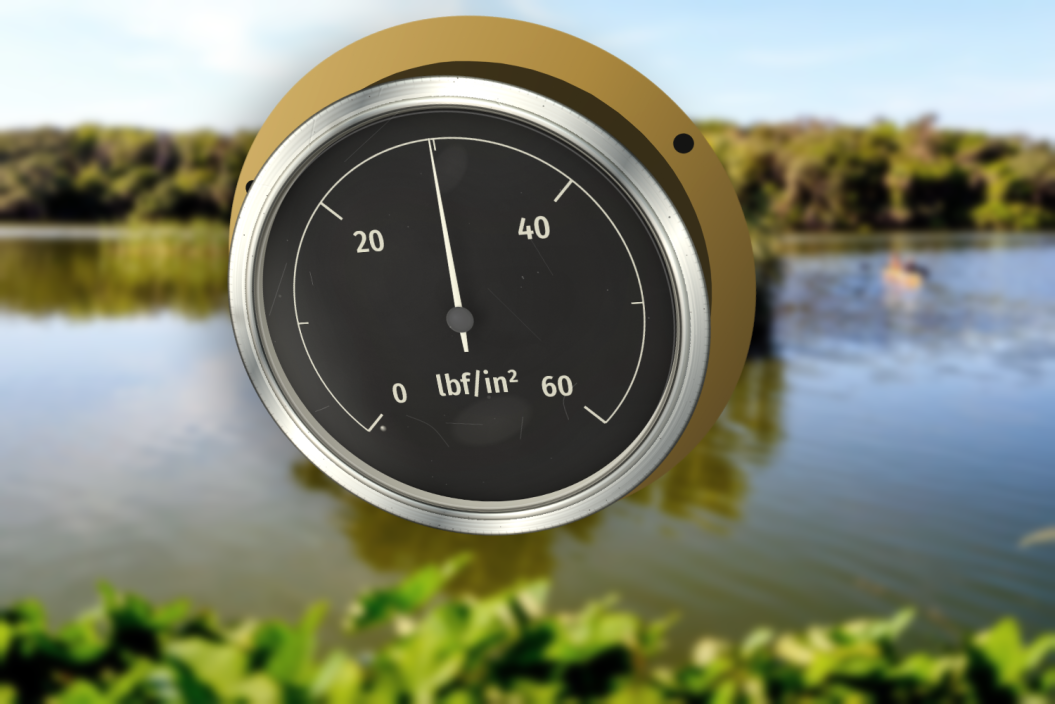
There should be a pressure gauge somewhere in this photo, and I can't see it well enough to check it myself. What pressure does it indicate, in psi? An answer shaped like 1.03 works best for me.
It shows 30
